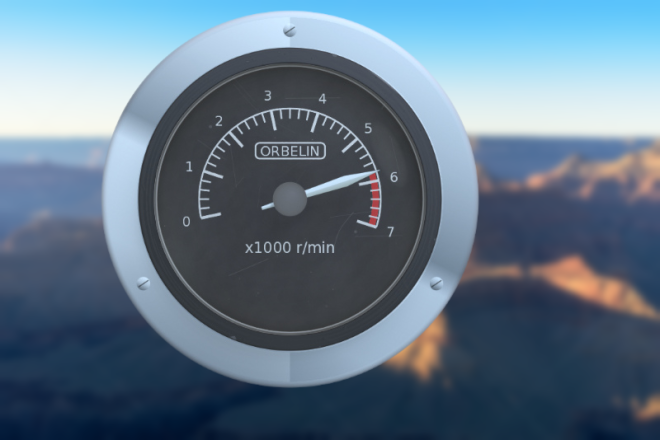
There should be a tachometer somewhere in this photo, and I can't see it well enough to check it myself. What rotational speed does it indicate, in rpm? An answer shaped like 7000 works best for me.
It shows 5800
